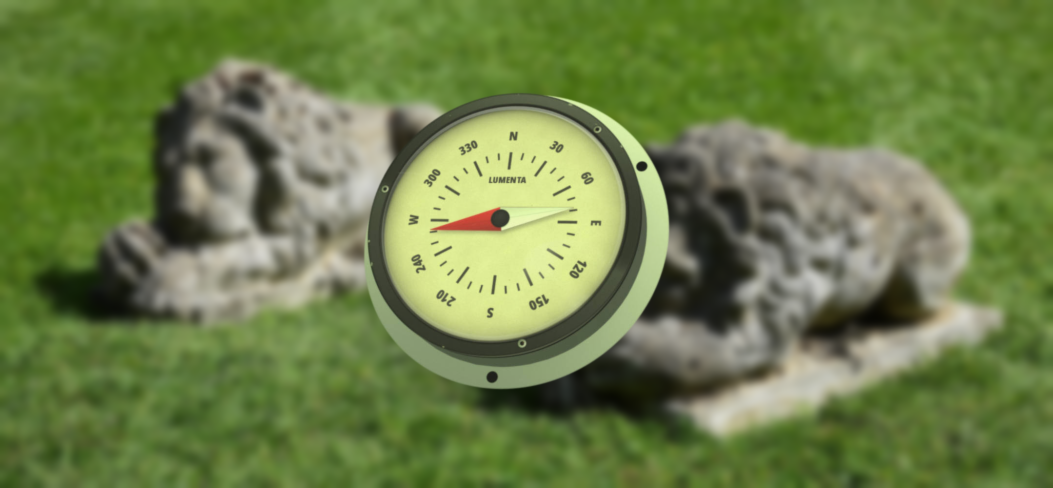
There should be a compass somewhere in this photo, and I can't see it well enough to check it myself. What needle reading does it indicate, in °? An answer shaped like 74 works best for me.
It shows 260
